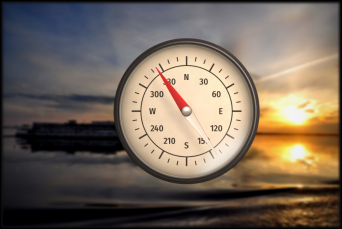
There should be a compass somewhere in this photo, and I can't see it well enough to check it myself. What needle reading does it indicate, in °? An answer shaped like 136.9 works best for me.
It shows 325
